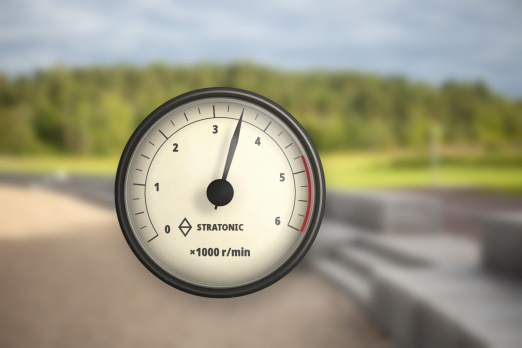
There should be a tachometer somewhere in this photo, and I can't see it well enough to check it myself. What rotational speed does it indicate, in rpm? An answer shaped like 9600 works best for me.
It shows 3500
